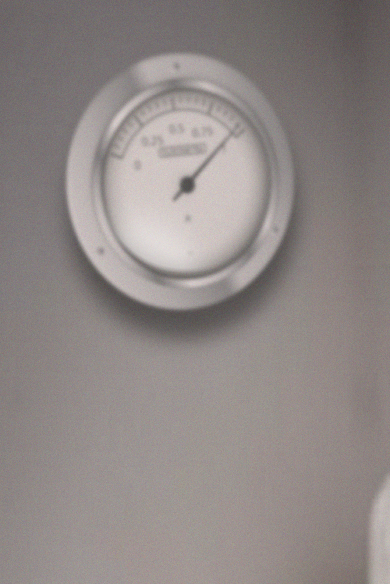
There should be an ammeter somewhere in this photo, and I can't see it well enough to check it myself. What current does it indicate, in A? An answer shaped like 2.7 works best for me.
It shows 0.95
